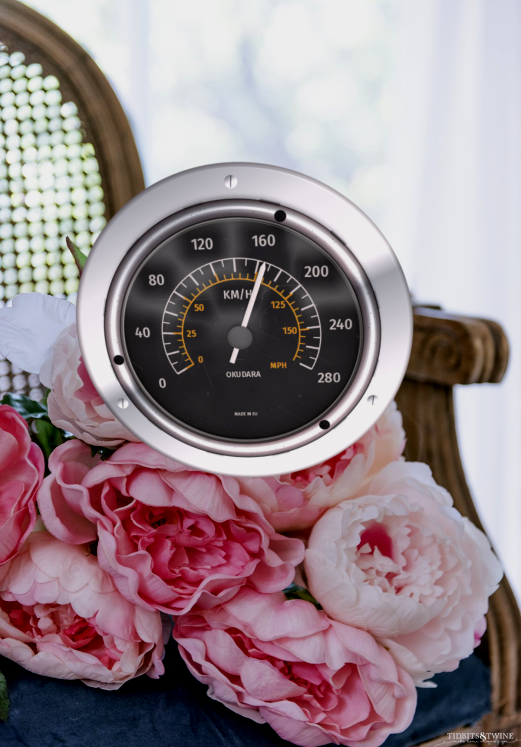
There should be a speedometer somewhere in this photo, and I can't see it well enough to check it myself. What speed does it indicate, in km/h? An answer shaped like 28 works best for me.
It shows 165
